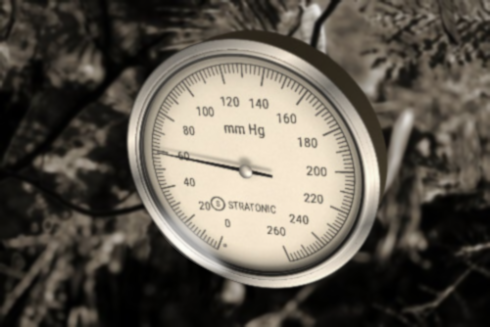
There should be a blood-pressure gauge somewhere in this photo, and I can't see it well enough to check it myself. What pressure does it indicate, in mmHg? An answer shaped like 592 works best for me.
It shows 60
